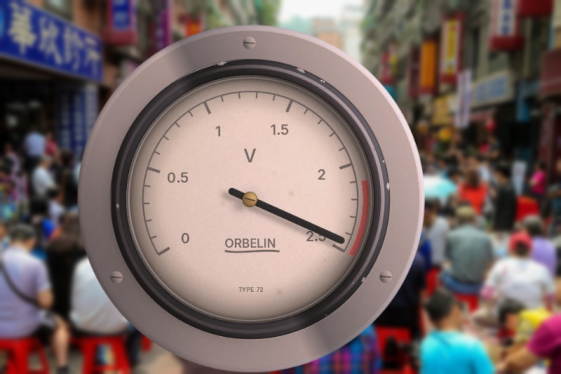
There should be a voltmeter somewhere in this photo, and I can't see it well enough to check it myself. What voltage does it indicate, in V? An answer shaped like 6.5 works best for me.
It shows 2.45
